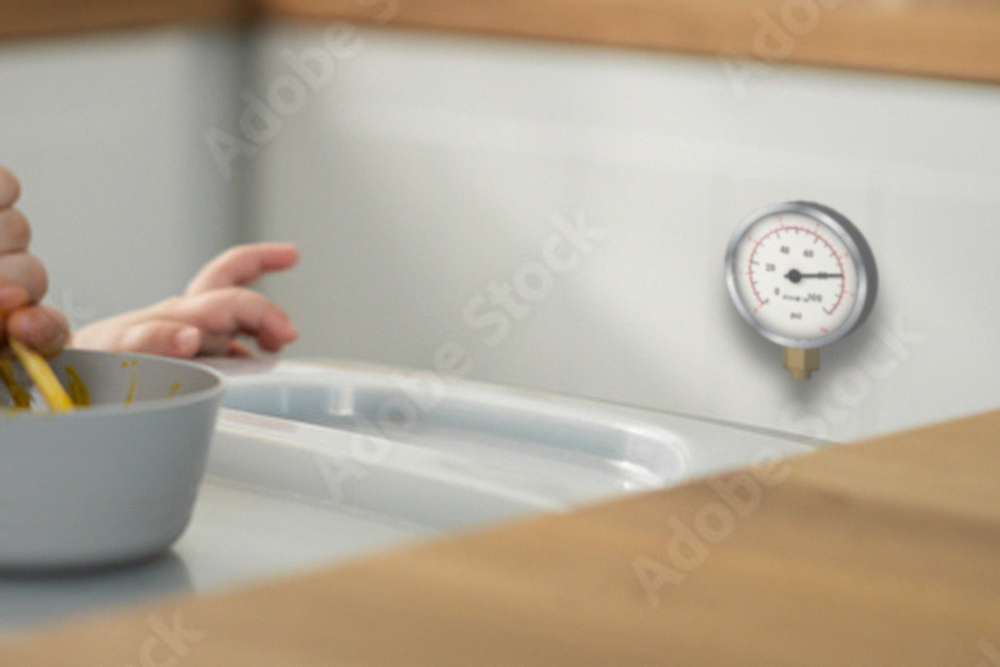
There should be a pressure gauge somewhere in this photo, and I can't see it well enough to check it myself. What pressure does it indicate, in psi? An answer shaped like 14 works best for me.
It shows 80
